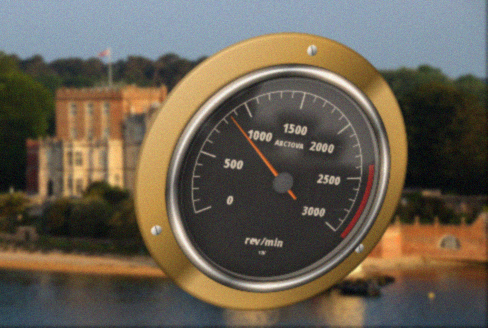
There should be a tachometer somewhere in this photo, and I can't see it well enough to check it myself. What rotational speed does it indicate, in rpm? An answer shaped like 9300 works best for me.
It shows 850
